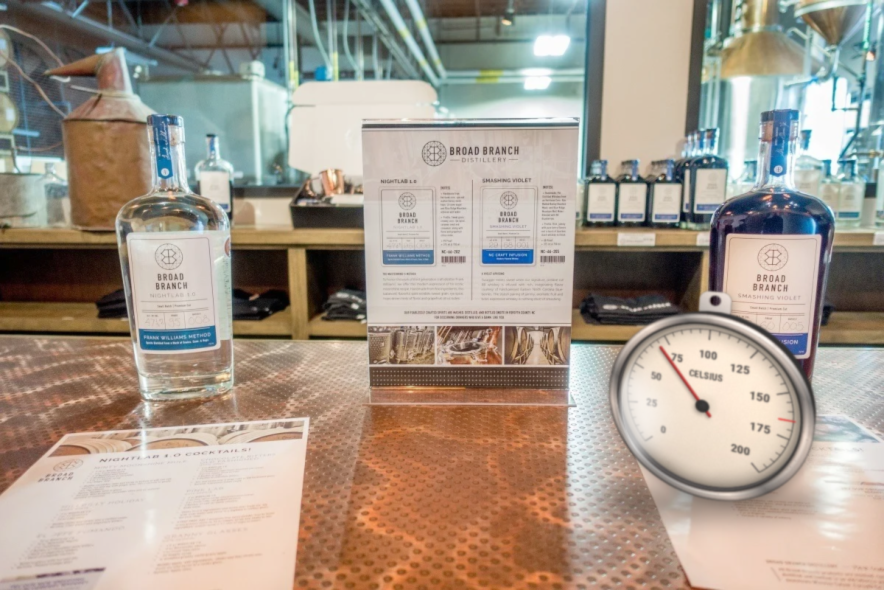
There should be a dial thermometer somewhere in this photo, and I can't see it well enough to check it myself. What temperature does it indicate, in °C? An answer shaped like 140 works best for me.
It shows 70
